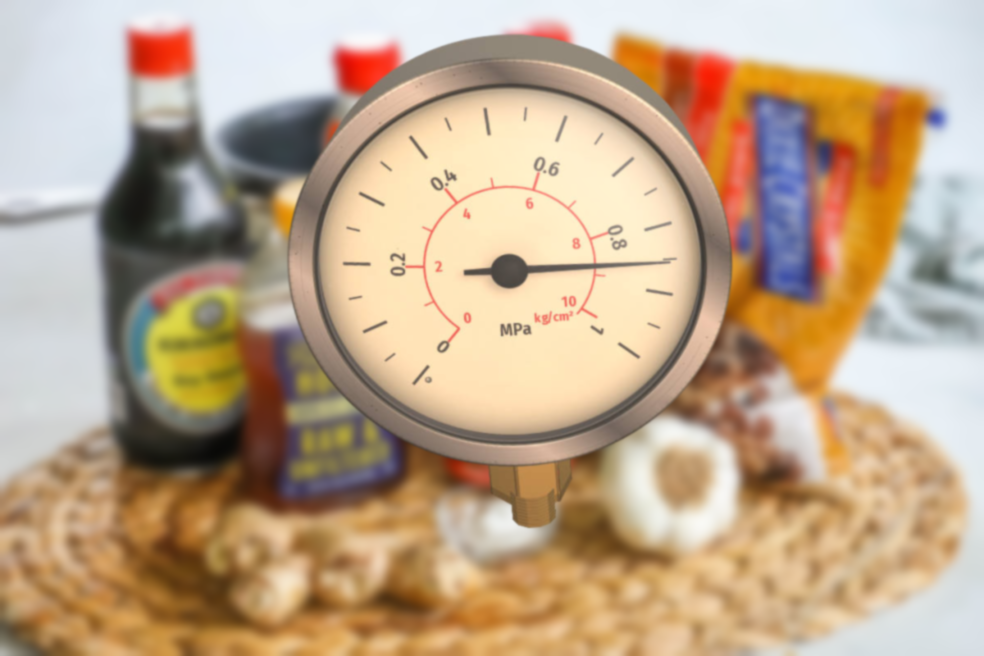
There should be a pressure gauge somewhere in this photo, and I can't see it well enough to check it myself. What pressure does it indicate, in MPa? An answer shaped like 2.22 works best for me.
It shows 0.85
